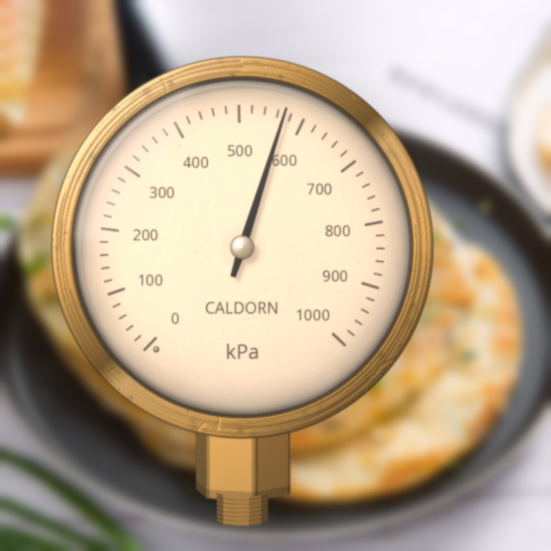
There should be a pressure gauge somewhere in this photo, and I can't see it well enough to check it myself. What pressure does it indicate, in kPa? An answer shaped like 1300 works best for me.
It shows 570
